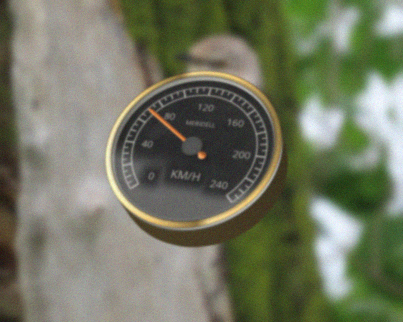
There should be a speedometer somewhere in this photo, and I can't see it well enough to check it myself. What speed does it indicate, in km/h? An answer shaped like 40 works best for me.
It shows 70
